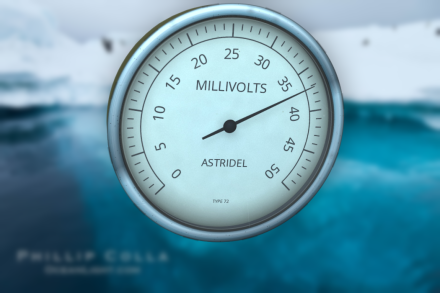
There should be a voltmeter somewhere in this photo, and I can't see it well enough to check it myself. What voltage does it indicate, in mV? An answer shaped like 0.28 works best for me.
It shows 37
